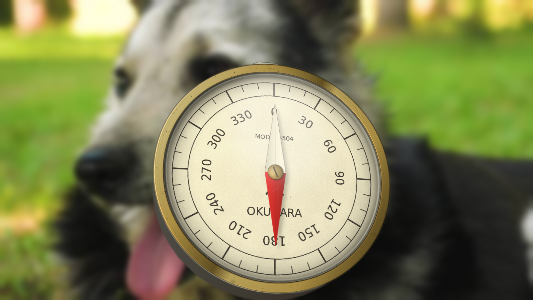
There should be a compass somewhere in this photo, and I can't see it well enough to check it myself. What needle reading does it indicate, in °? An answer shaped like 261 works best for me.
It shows 180
